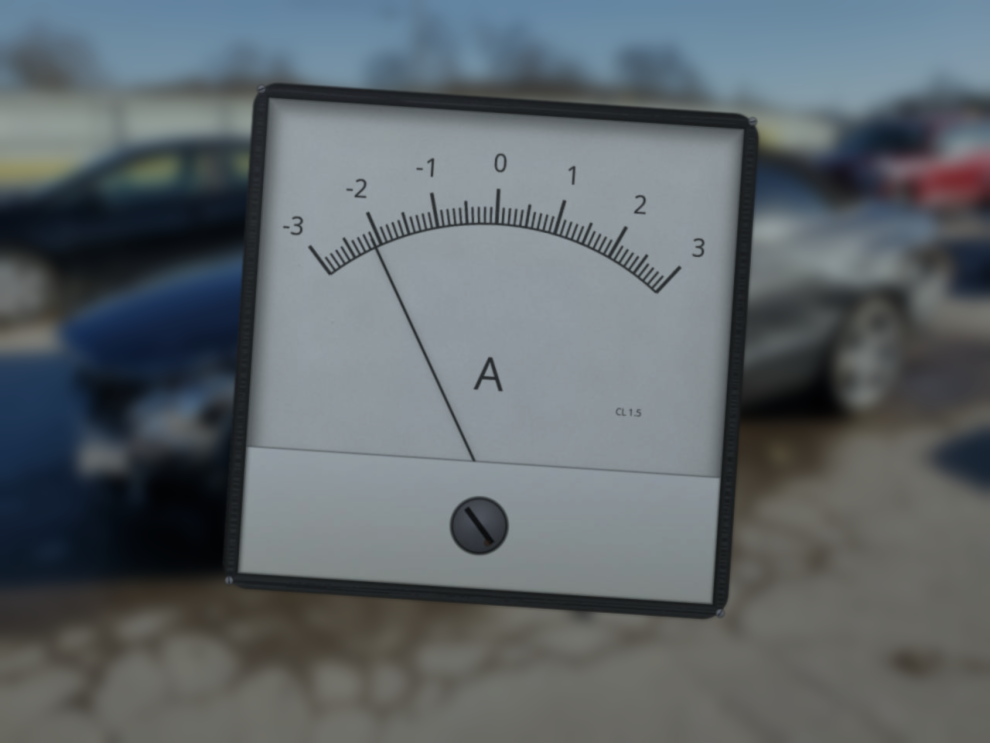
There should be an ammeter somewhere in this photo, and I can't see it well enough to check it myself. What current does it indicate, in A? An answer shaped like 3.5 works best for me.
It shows -2.1
